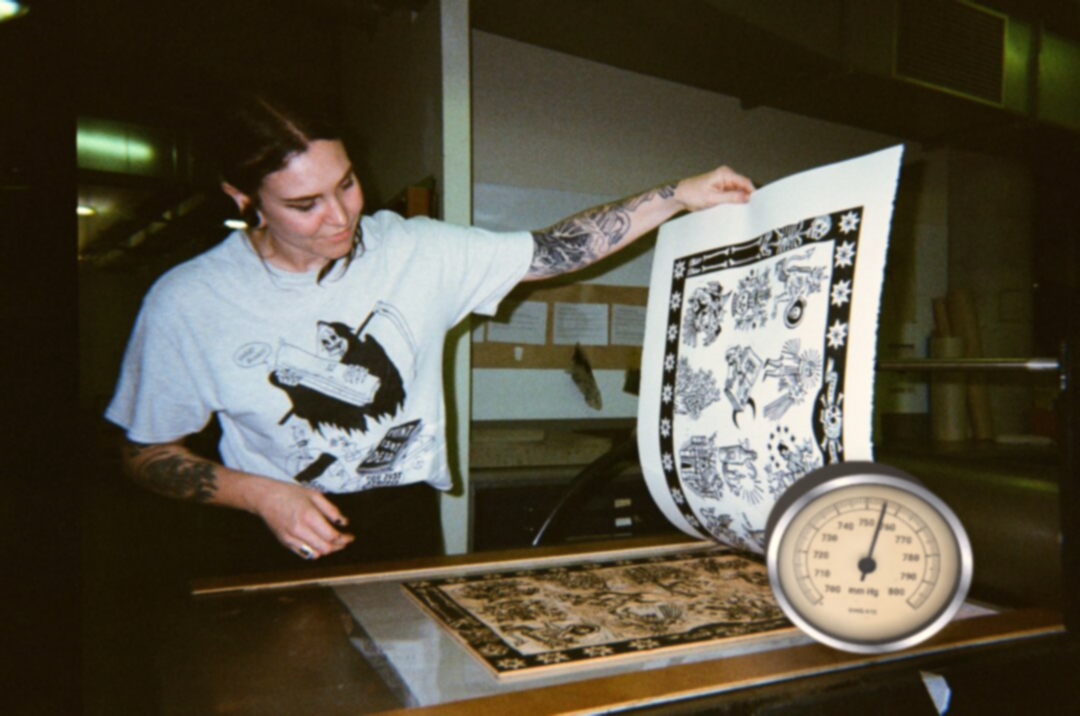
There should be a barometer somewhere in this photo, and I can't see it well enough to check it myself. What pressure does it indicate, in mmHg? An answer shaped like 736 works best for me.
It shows 755
